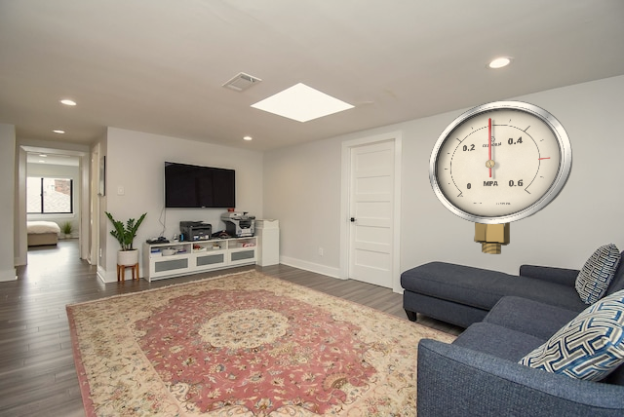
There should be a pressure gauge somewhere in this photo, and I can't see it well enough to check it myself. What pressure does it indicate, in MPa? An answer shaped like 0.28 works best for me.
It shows 0.3
